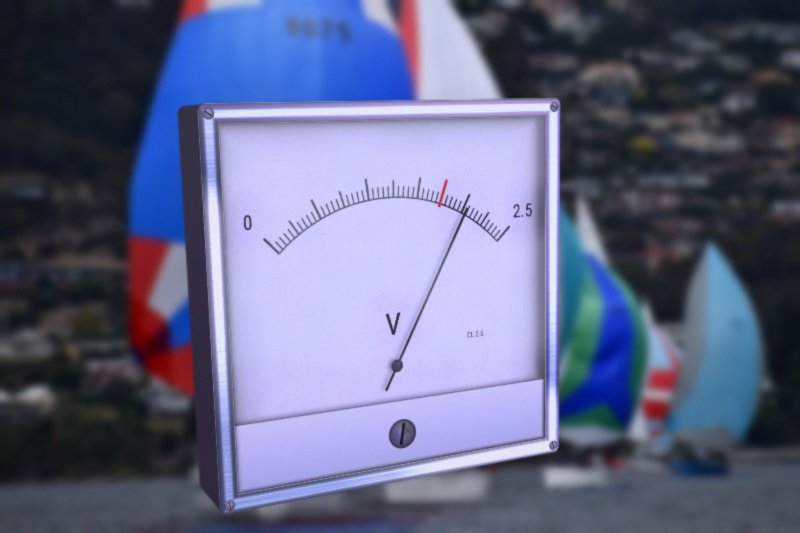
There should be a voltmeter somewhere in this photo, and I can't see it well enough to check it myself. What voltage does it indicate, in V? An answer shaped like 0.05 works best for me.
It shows 2
